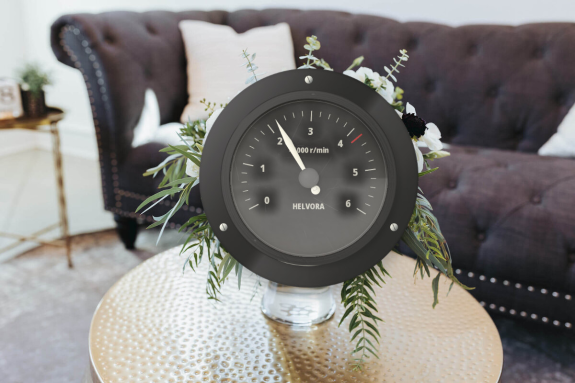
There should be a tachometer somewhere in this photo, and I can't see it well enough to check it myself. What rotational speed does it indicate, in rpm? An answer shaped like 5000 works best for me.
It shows 2200
